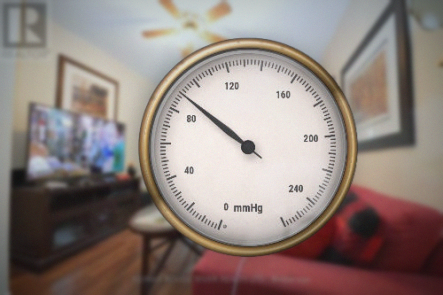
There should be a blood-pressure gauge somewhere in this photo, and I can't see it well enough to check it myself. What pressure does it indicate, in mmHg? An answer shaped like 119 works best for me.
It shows 90
